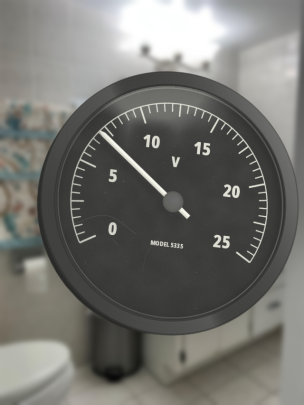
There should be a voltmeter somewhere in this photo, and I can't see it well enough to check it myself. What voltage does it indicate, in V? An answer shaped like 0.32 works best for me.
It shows 7
